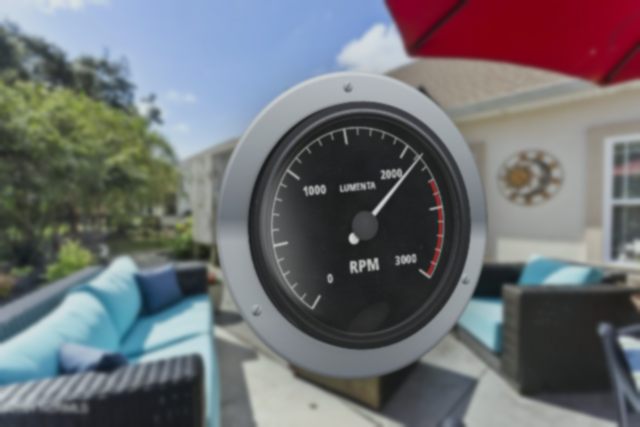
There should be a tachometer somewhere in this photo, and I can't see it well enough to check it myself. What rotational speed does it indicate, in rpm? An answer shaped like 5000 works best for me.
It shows 2100
